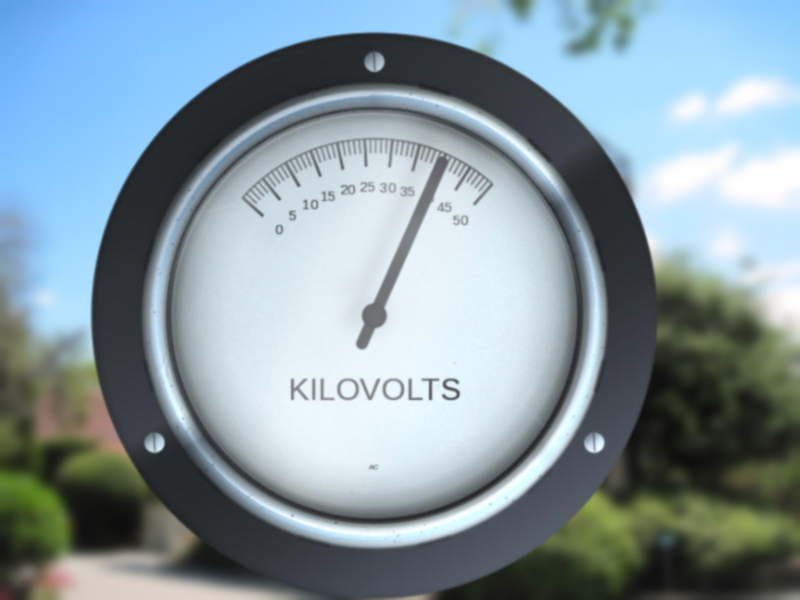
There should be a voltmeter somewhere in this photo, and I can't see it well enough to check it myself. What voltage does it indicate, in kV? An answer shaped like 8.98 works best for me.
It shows 40
